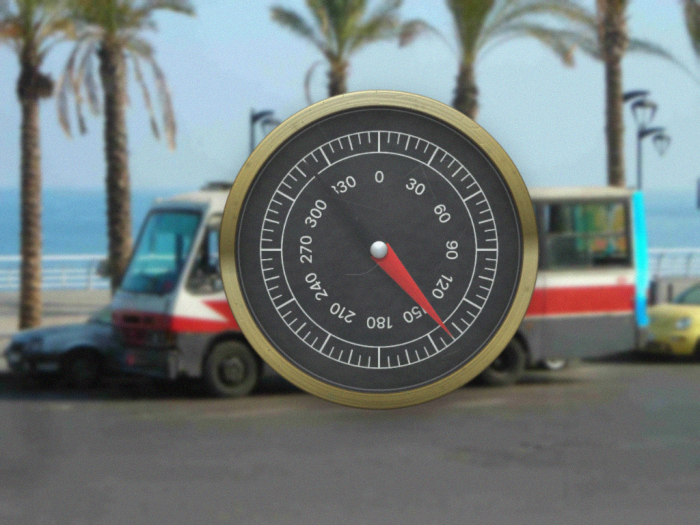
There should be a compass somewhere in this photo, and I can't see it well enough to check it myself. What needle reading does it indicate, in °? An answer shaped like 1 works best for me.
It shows 140
